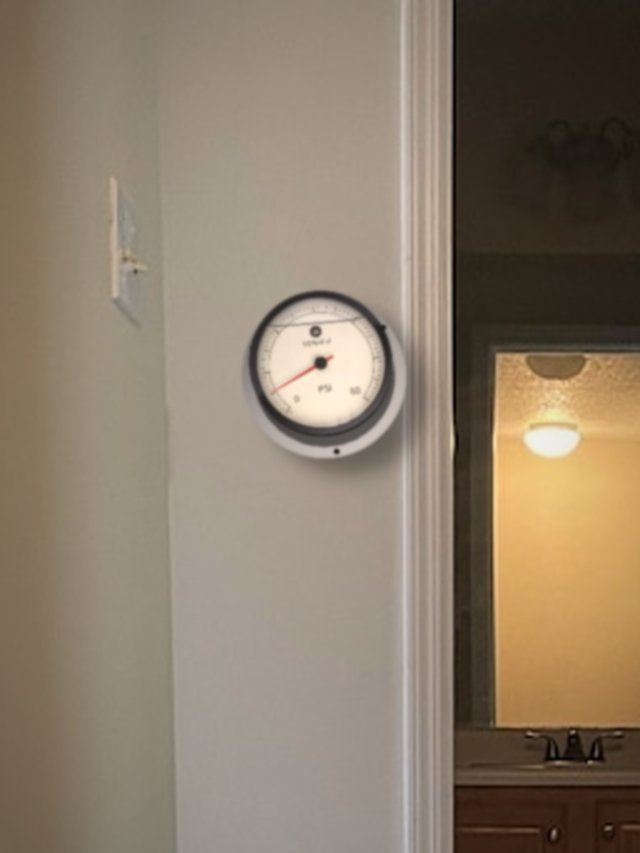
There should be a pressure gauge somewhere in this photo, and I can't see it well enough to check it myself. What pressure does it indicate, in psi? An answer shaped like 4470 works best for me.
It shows 5
